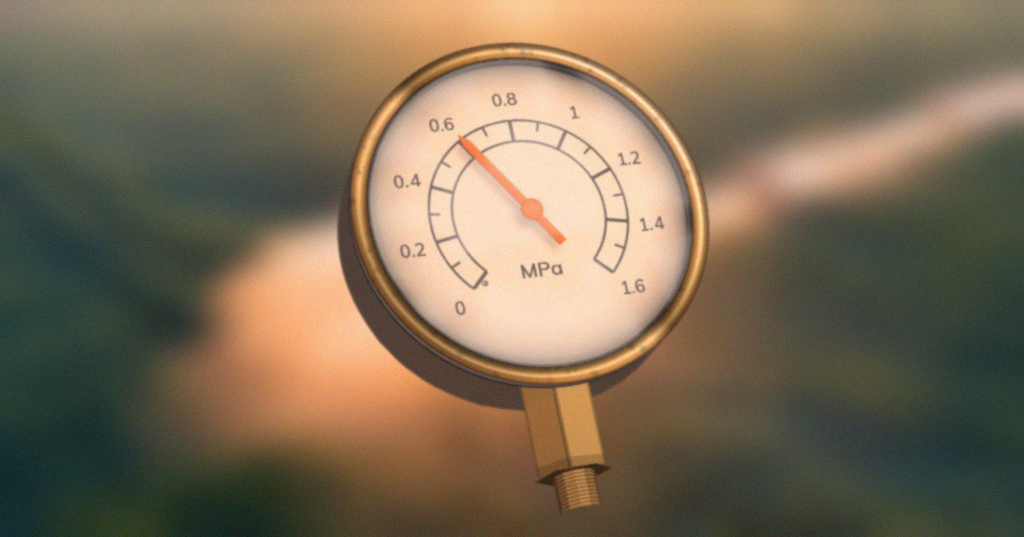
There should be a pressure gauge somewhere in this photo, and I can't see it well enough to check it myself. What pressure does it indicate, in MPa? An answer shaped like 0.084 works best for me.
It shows 0.6
